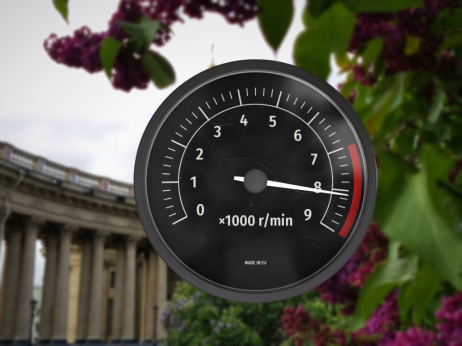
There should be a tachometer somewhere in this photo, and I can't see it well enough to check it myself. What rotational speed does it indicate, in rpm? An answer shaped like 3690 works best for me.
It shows 8100
